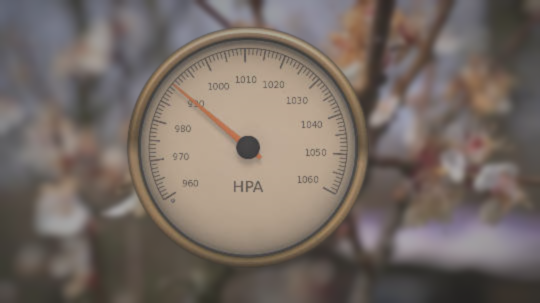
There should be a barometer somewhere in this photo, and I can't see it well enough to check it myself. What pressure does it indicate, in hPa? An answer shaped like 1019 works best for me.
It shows 990
